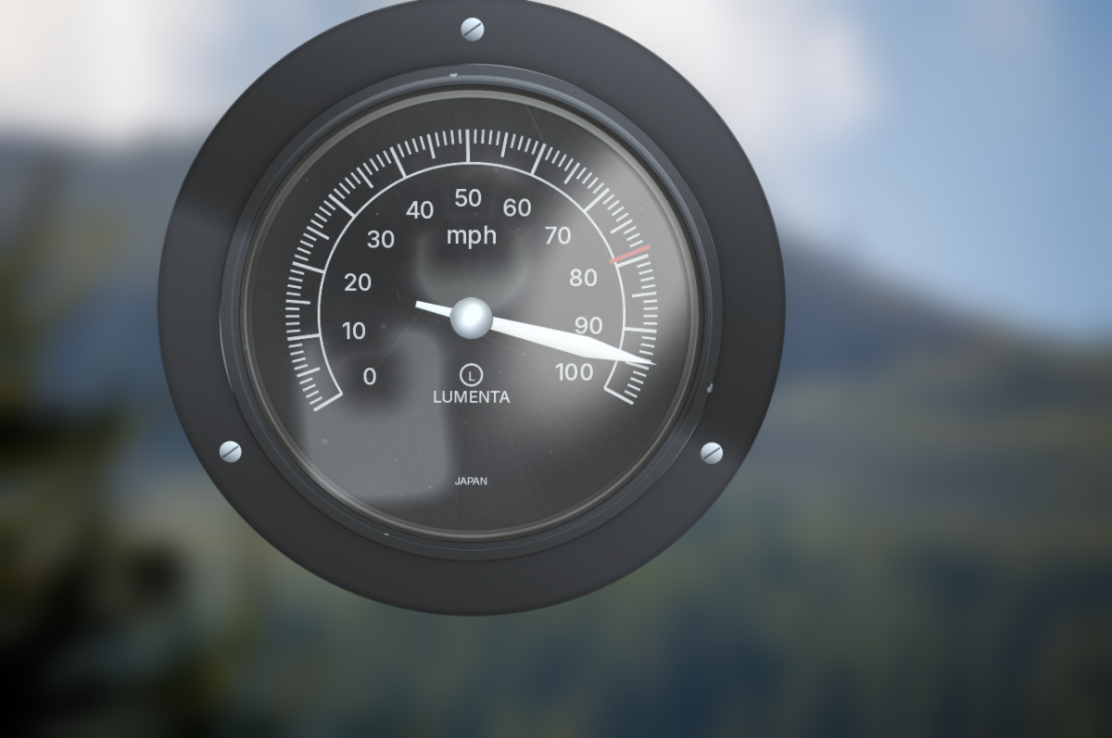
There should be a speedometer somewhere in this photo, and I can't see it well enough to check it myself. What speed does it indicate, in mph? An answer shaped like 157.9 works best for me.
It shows 94
